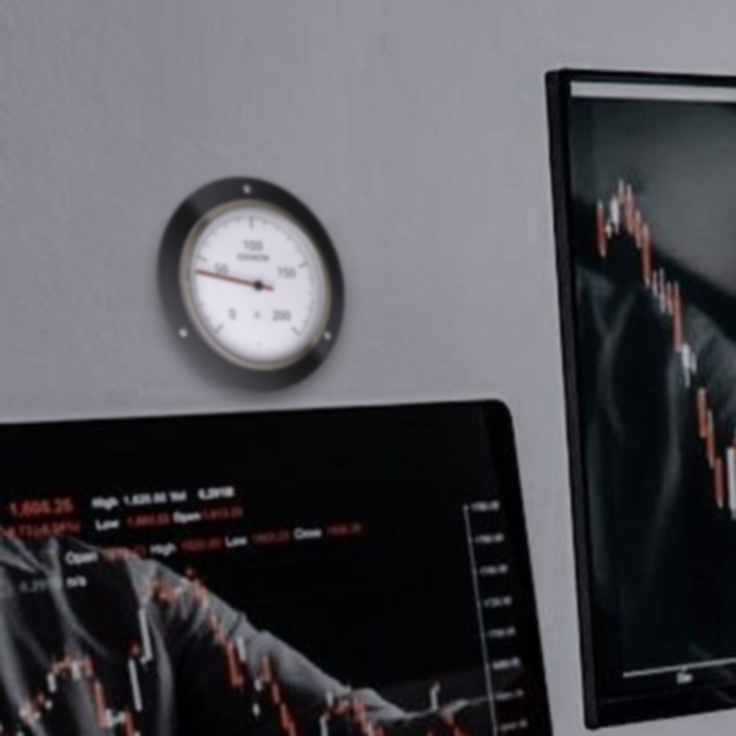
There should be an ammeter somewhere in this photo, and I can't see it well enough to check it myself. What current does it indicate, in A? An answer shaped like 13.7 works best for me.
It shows 40
